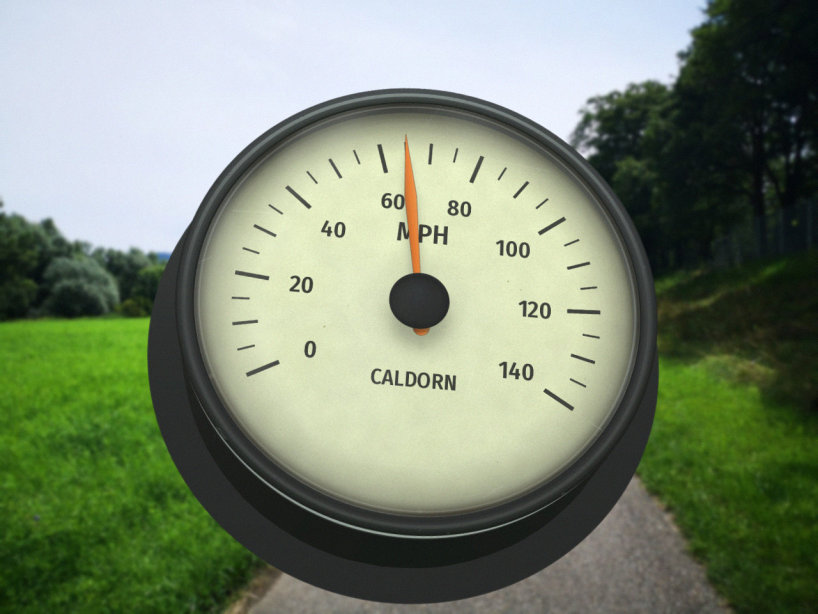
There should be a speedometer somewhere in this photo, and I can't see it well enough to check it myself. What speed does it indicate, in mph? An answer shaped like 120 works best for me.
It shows 65
